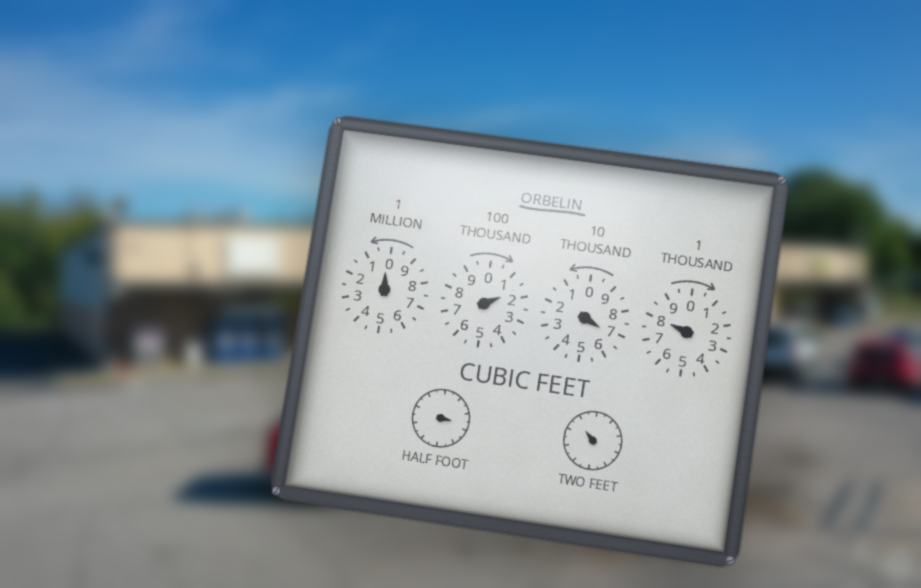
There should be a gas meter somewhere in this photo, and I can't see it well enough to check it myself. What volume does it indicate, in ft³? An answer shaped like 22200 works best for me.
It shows 16800
